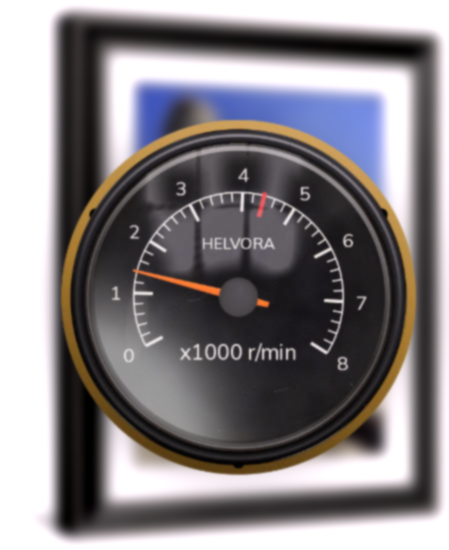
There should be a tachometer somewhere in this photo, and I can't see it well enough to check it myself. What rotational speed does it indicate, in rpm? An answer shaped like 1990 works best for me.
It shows 1400
